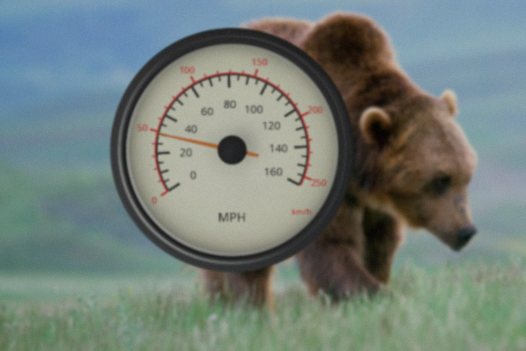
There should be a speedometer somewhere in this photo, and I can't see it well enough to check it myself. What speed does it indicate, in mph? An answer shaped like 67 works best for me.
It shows 30
